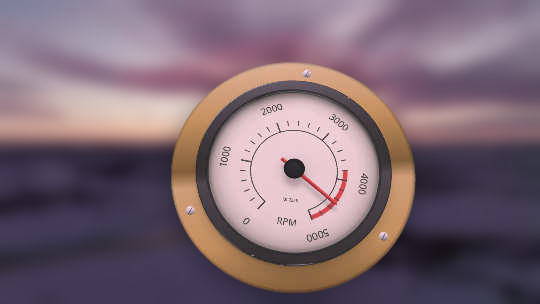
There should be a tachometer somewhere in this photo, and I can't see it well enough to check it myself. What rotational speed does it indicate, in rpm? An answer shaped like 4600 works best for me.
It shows 4500
